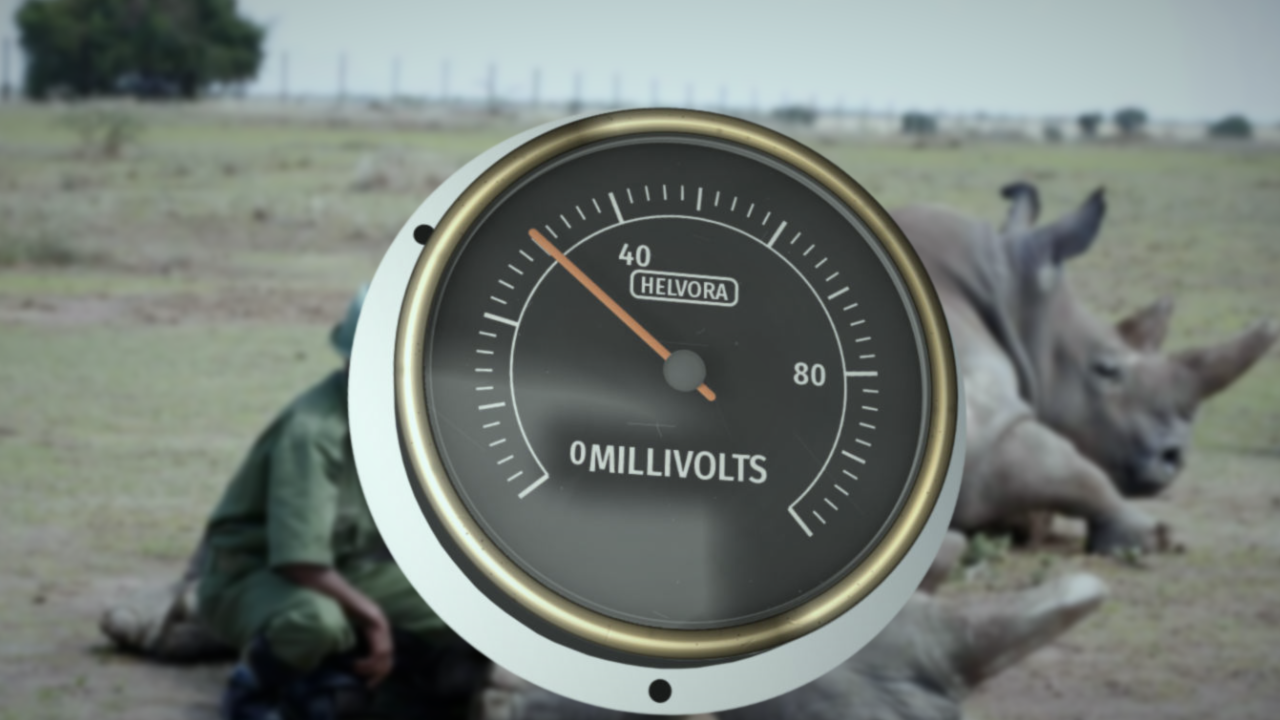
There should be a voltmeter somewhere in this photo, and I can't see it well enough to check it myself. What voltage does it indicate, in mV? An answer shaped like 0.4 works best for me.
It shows 30
